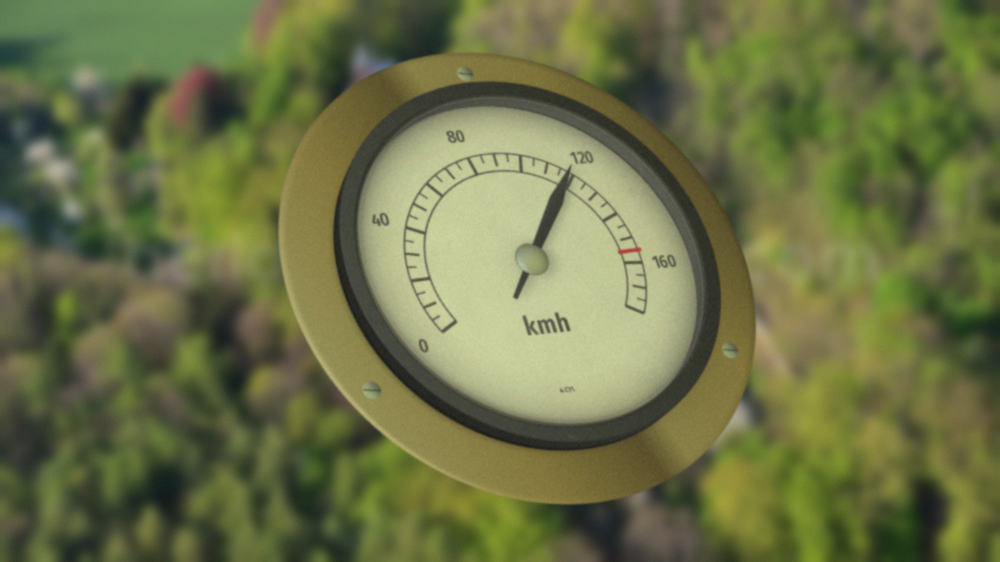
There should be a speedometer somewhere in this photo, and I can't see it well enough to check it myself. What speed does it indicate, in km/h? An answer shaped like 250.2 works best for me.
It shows 117.5
